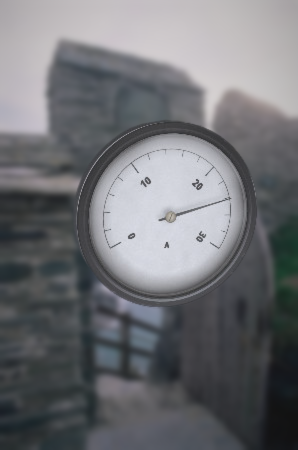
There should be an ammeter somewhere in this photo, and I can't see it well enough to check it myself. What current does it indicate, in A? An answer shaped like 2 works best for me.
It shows 24
